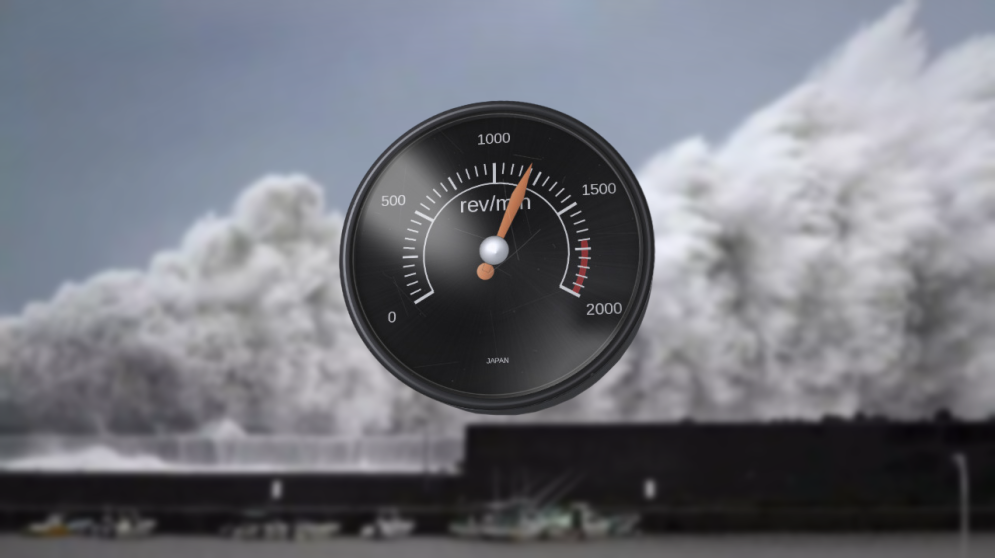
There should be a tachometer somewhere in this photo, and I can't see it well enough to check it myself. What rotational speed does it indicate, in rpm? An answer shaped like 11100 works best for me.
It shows 1200
